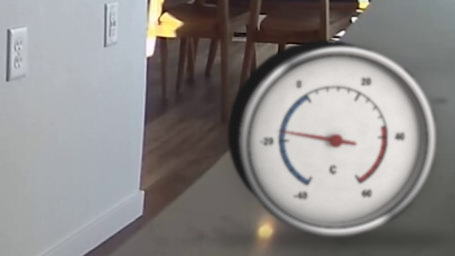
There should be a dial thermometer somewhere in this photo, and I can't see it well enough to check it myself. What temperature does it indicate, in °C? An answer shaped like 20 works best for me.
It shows -16
